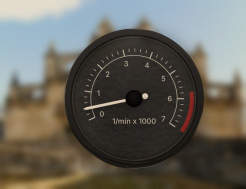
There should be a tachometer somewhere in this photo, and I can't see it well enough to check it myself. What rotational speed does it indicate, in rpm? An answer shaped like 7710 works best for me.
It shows 400
